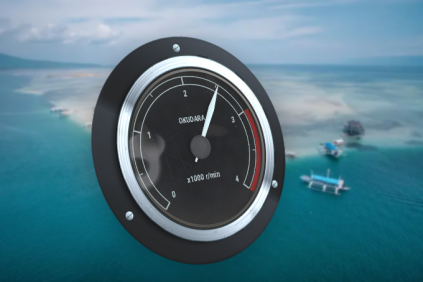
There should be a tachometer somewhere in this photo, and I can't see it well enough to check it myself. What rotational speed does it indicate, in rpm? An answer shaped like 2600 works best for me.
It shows 2500
